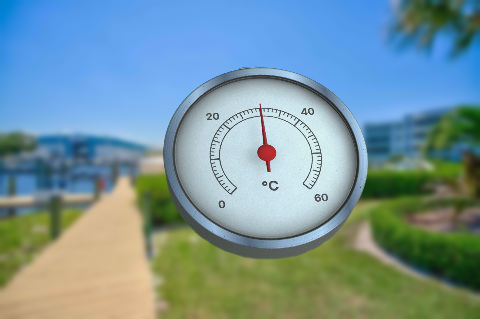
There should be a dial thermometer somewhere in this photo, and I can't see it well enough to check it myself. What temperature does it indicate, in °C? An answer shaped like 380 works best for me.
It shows 30
